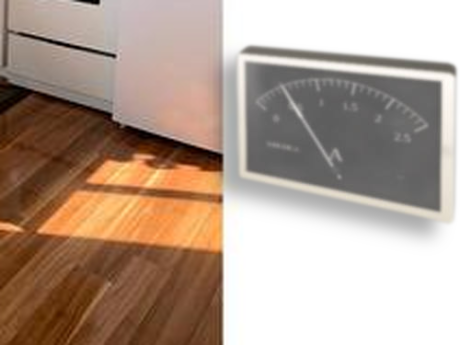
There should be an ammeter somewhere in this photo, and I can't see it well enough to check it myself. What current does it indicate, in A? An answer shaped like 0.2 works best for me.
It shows 0.5
